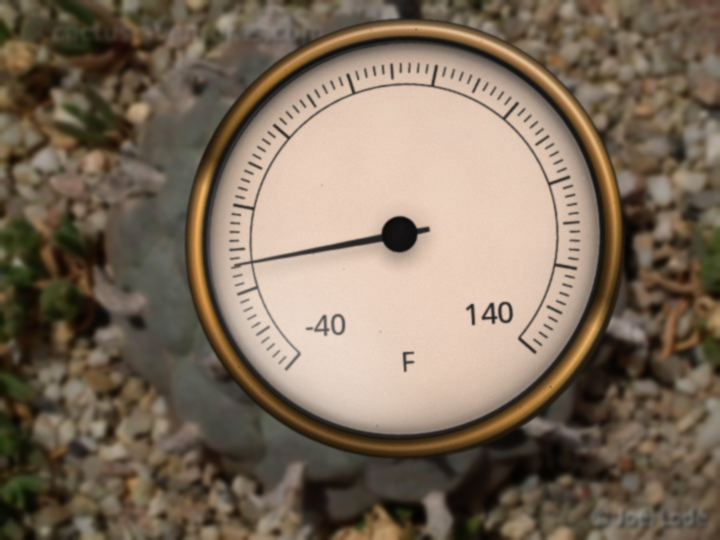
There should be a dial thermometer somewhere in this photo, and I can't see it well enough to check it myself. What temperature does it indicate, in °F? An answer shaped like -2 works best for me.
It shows -14
